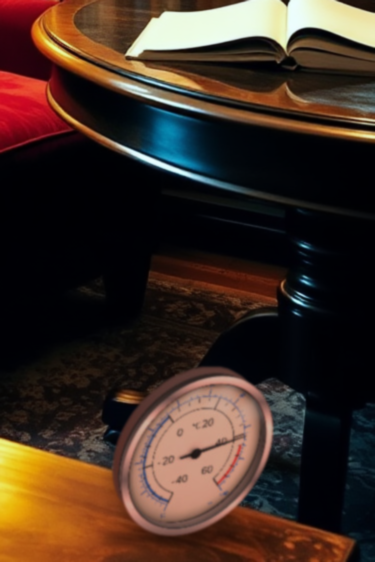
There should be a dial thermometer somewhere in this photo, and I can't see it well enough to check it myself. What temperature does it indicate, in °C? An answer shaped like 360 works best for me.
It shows 40
